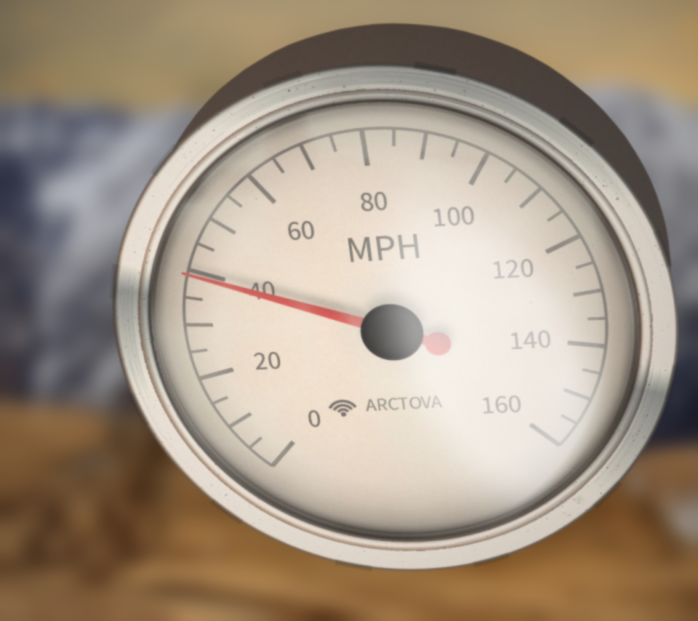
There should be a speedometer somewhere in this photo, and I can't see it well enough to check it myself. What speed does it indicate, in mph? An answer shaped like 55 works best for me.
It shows 40
